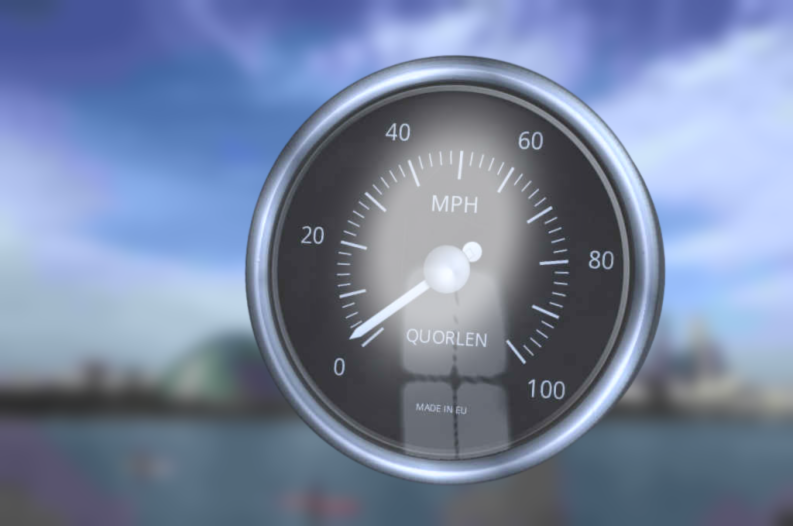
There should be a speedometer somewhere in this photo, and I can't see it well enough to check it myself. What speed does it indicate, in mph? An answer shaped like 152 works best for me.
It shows 2
